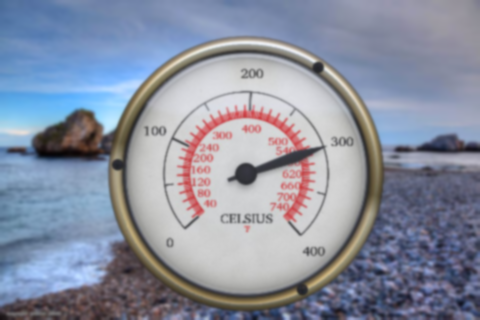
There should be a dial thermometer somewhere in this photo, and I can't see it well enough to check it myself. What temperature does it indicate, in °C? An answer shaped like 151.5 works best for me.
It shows 300
